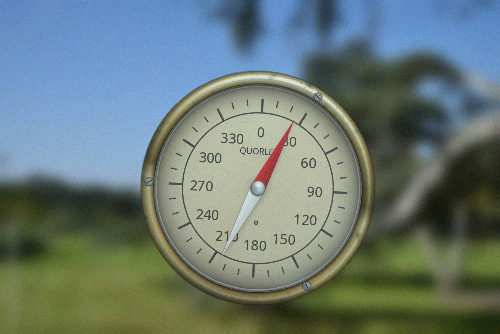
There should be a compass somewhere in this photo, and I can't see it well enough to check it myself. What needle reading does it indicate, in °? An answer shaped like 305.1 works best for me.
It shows 25
